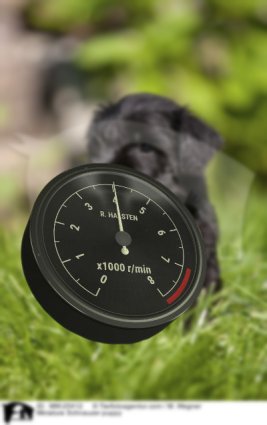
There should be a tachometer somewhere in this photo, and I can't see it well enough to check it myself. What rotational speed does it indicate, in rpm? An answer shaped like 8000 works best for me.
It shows 4000
